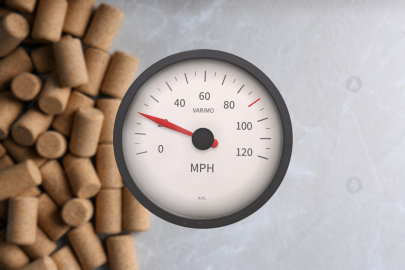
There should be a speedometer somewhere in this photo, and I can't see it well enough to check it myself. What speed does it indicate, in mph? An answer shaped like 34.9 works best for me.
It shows 20
